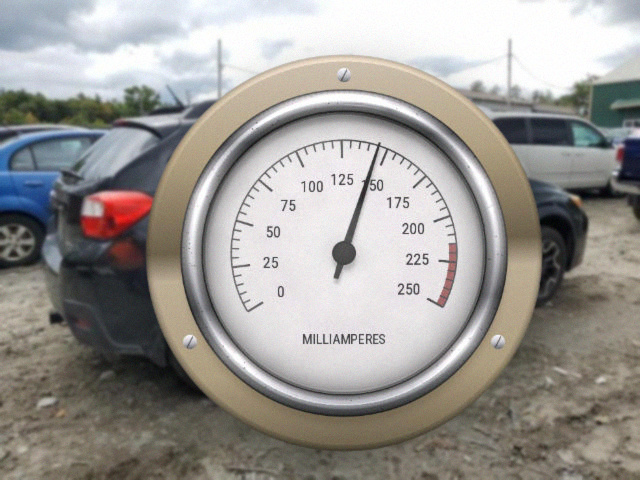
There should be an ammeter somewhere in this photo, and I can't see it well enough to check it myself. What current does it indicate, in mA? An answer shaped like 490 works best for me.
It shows 145
